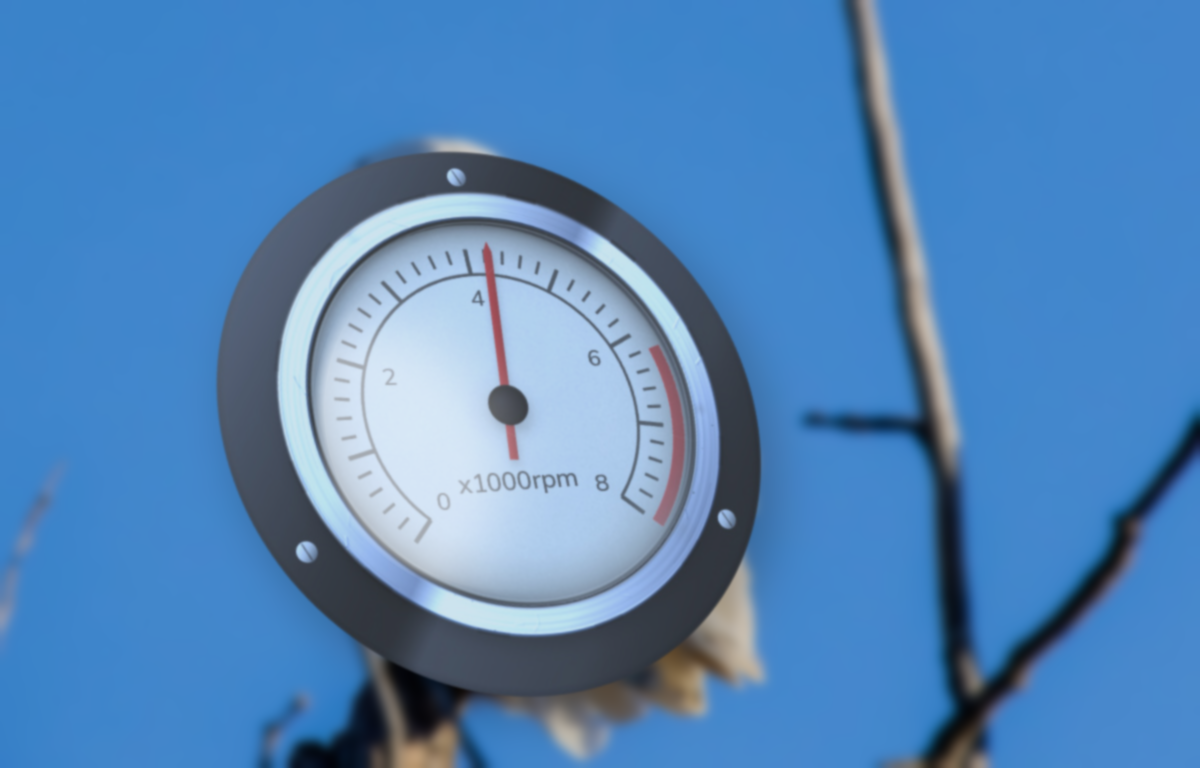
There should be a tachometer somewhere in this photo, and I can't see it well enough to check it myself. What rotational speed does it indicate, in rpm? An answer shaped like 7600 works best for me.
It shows 4200
